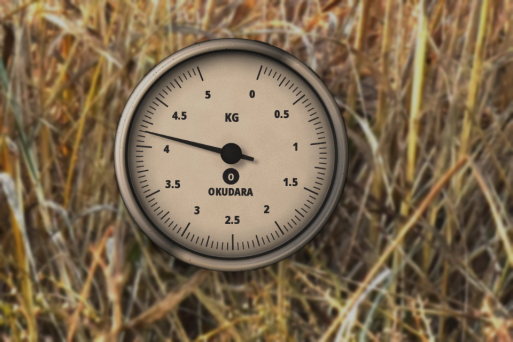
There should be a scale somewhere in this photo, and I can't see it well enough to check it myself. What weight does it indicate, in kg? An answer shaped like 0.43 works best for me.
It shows 4.15
